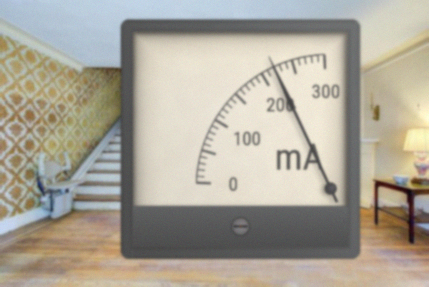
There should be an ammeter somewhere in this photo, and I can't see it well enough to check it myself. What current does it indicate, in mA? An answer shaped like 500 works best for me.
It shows 220
